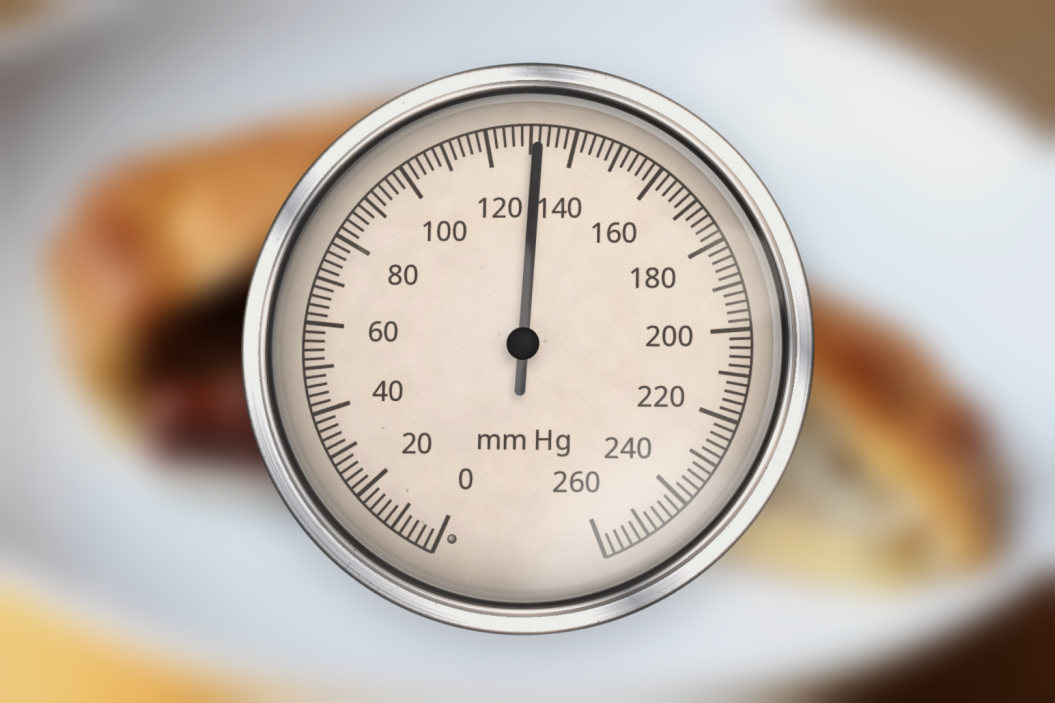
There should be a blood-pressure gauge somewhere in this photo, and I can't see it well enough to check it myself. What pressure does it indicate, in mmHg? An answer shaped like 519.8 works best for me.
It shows 132
